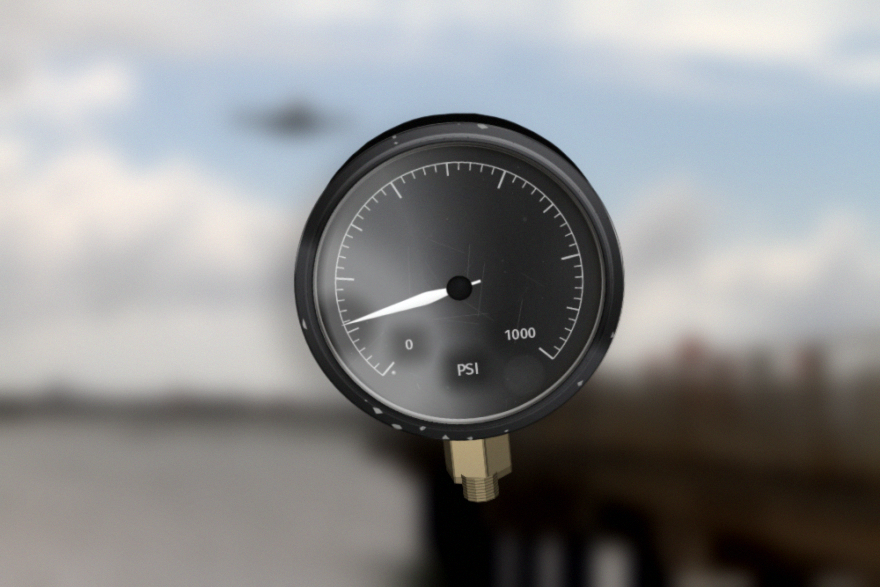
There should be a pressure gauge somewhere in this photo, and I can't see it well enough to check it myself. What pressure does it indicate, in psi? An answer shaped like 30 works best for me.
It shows 120
